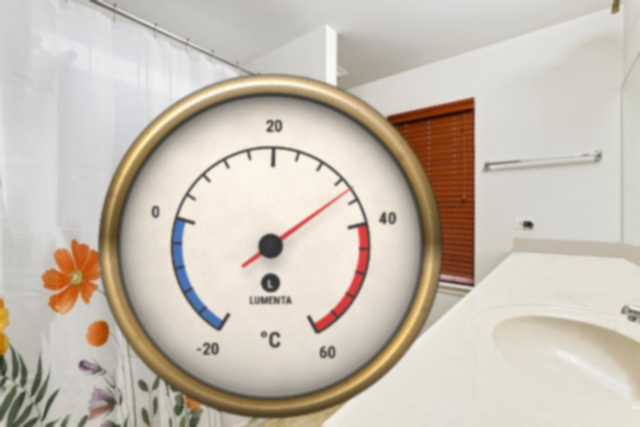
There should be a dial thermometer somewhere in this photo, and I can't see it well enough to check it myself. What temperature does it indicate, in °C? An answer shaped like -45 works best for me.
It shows 34
